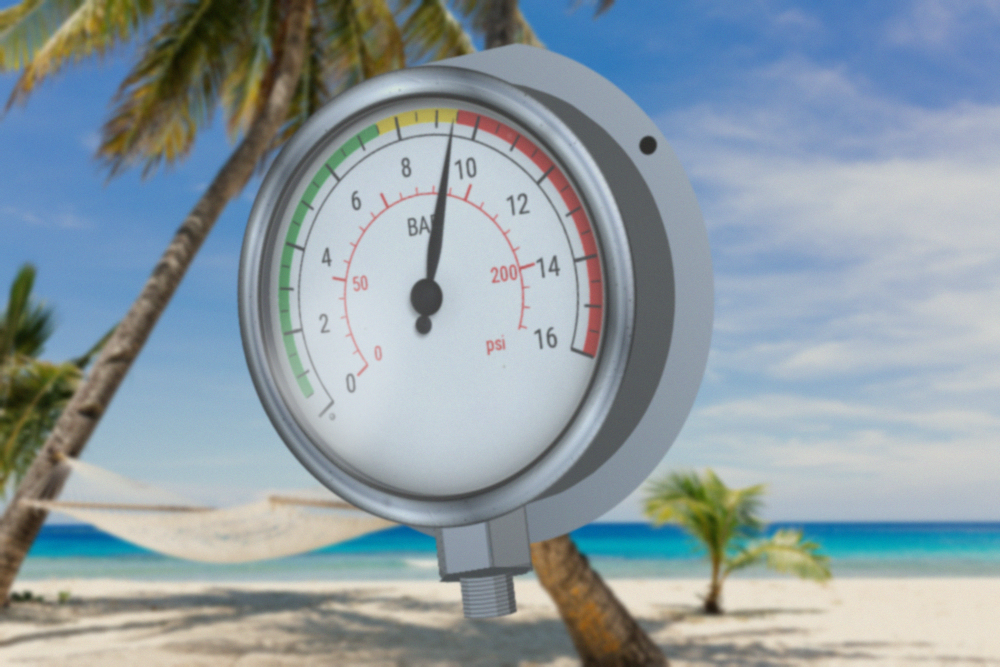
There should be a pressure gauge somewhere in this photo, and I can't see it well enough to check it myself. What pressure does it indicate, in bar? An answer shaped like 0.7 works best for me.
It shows 9.5
